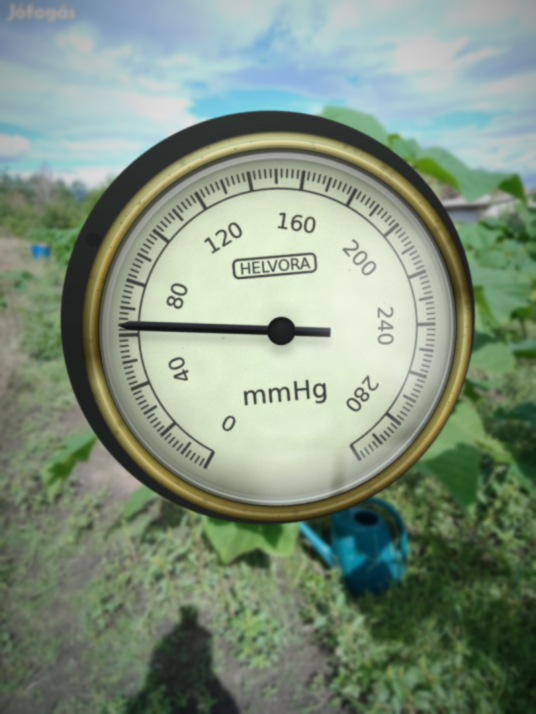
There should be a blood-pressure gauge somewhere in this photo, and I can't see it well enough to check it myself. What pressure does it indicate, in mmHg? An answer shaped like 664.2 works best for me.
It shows 64
